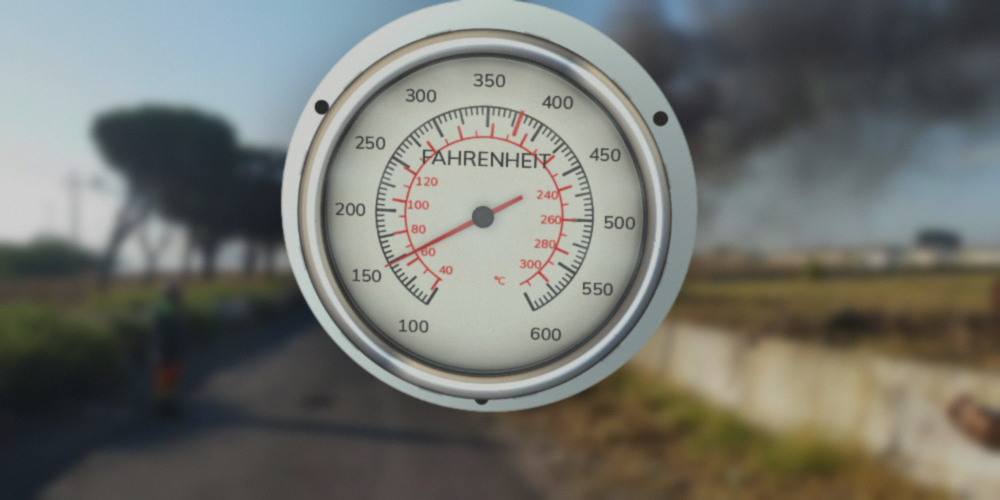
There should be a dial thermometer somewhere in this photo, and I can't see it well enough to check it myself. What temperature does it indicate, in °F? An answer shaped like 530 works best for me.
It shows 150
